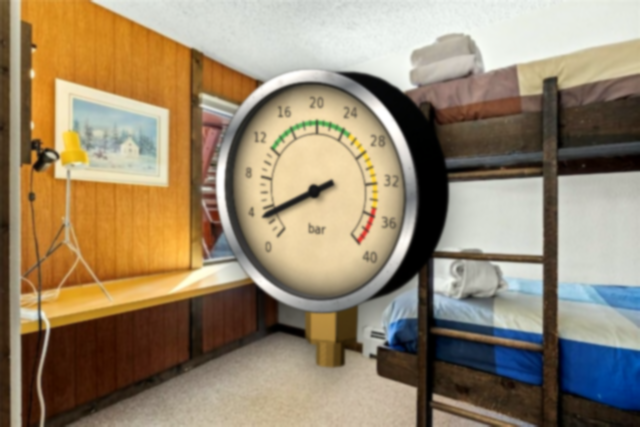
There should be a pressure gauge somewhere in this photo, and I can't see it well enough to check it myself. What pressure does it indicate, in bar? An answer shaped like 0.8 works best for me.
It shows 3
